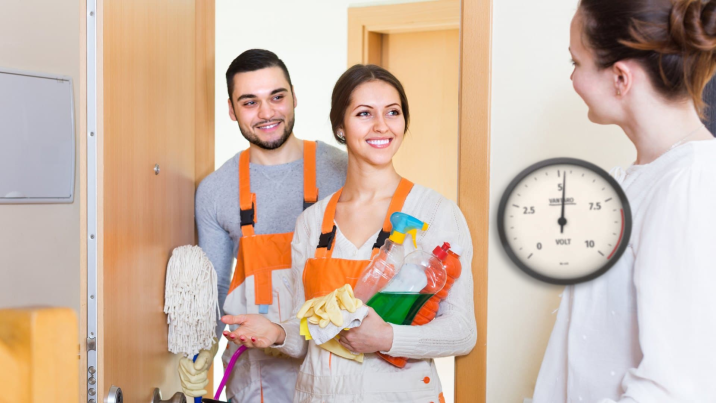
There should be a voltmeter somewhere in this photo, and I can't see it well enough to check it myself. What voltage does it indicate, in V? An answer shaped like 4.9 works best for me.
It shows 5.25
